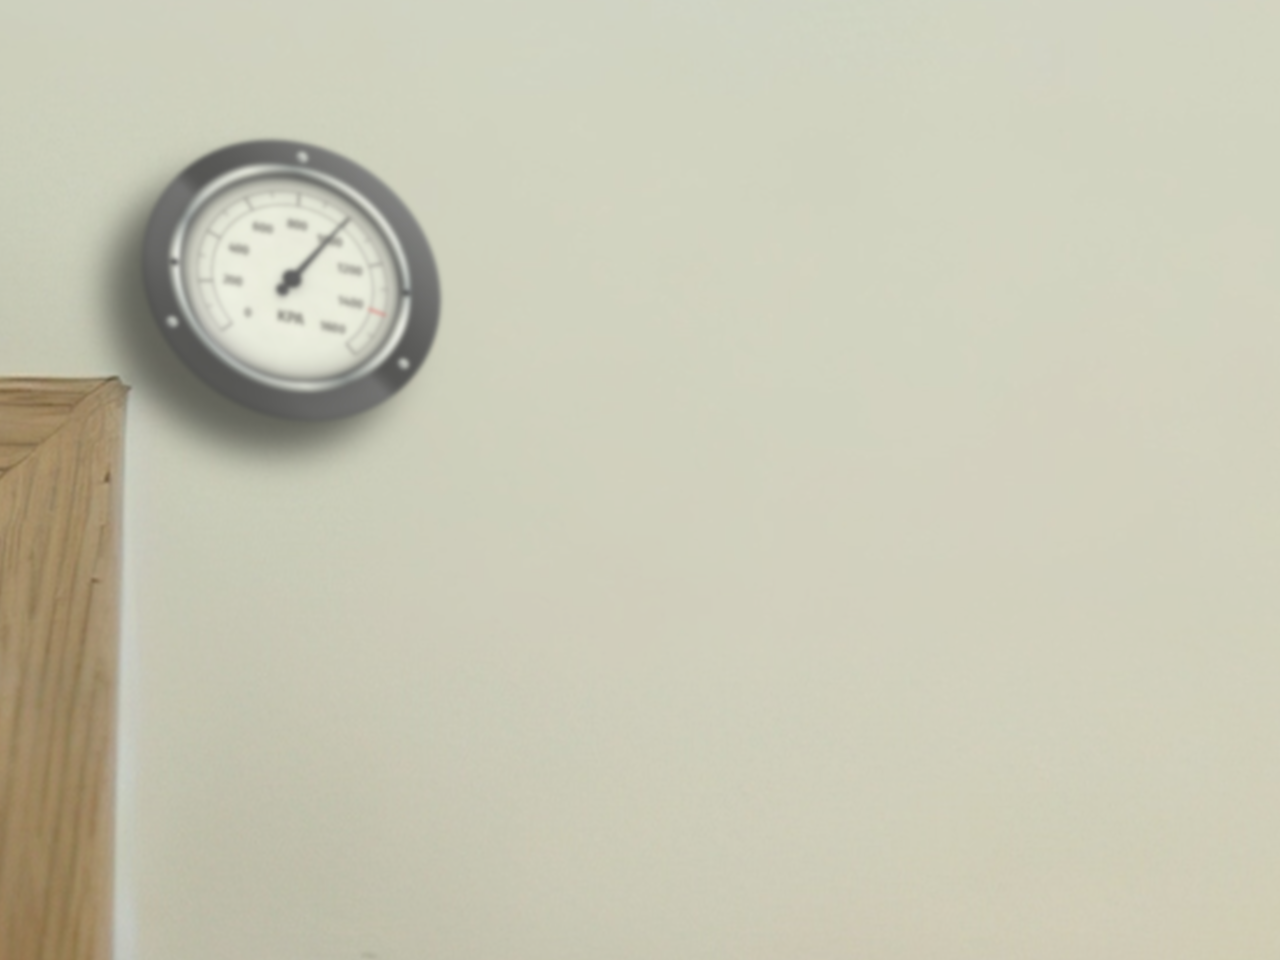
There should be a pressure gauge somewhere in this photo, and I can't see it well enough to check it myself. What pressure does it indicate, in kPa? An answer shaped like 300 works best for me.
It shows 1000
